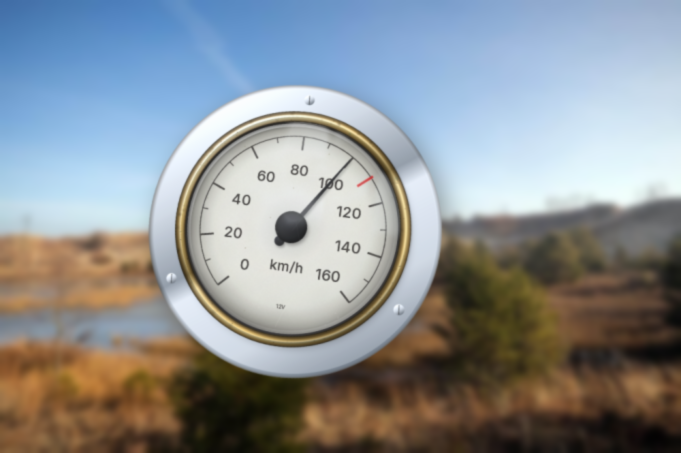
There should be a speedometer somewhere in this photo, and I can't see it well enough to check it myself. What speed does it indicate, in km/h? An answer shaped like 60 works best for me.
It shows 100
